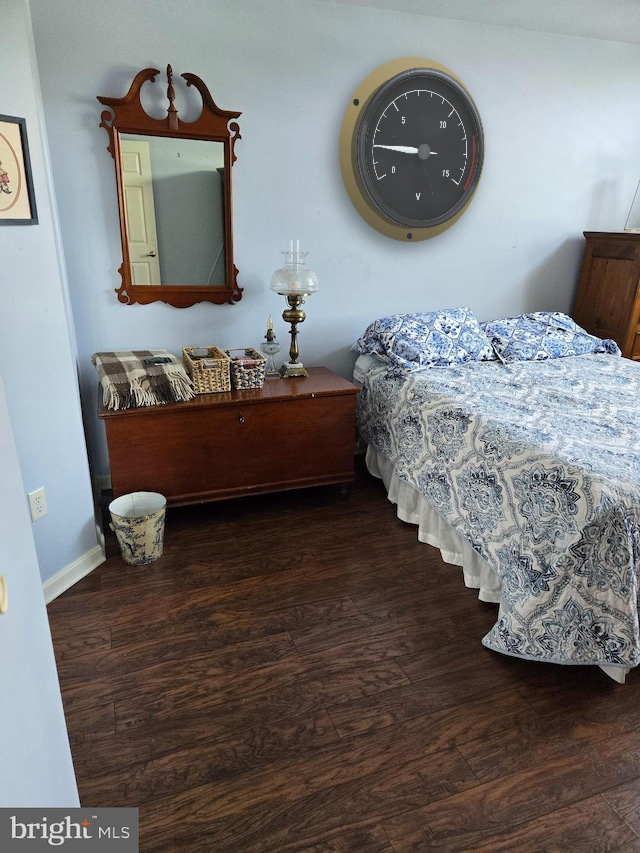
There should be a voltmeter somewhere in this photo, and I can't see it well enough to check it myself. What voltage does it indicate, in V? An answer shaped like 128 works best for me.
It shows 2
